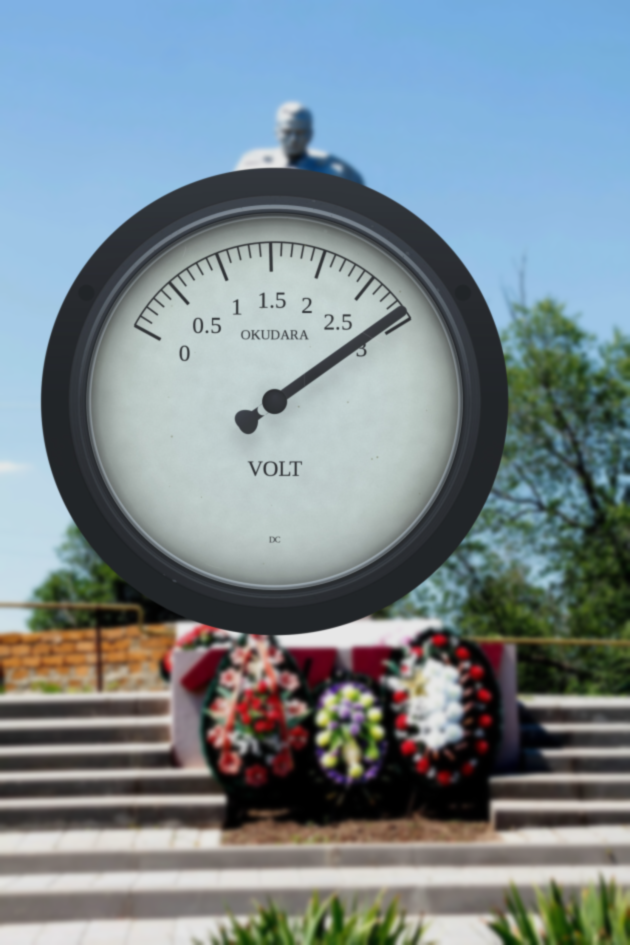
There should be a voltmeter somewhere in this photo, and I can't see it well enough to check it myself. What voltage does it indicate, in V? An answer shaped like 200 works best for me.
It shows 2.9
